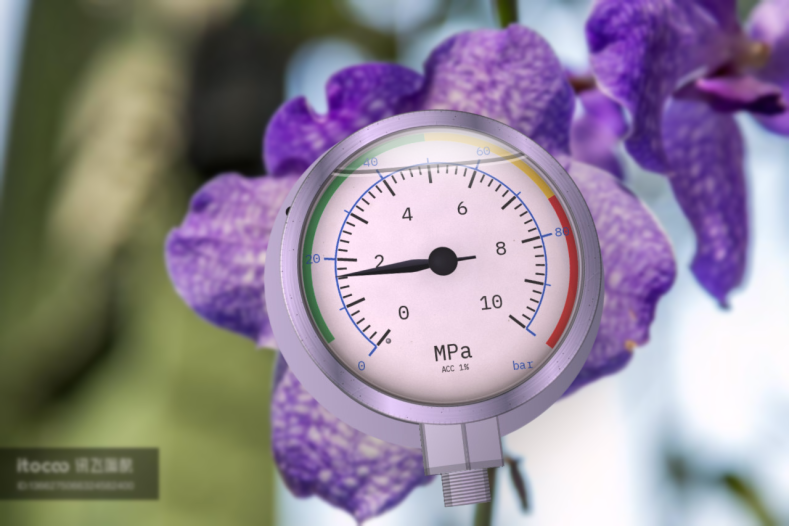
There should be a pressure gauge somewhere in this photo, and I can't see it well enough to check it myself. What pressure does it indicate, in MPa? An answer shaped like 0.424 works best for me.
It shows 1.6
